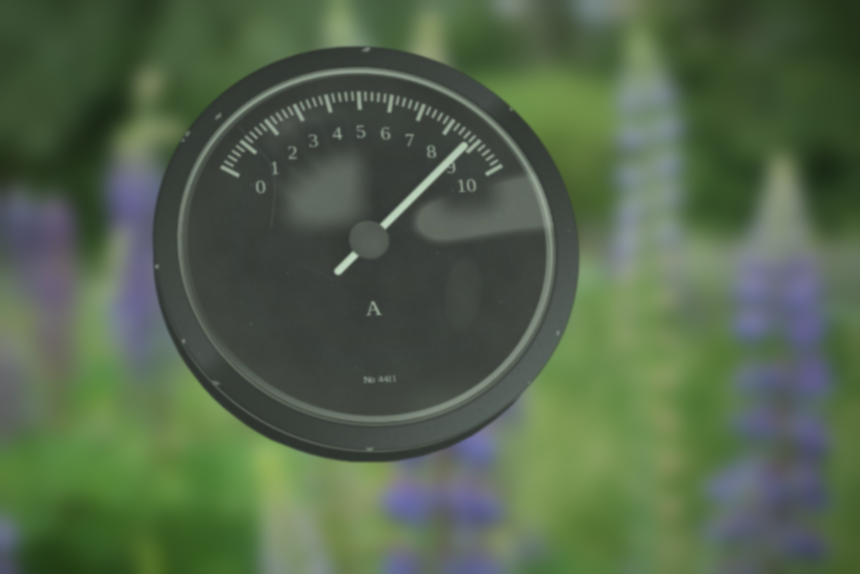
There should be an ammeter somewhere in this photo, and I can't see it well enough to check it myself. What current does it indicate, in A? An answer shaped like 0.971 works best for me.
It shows 8.8
